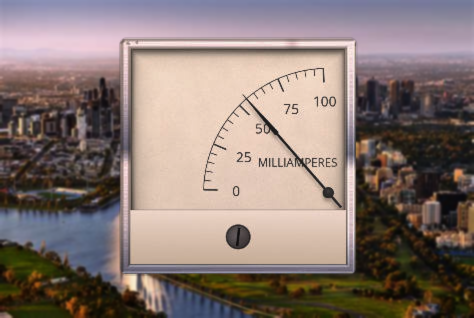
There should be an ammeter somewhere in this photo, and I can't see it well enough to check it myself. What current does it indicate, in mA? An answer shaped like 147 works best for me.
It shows 55
